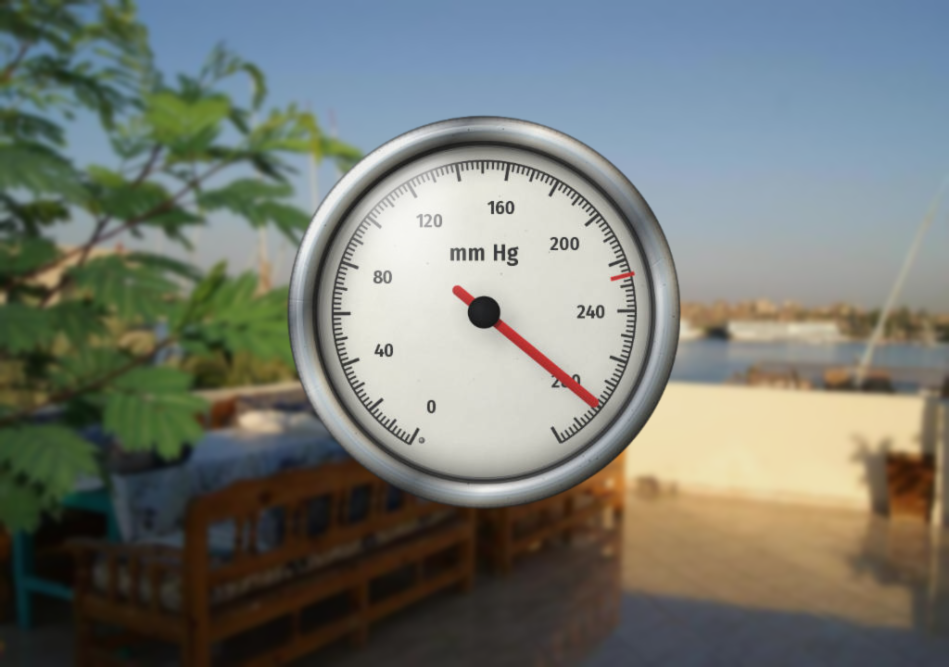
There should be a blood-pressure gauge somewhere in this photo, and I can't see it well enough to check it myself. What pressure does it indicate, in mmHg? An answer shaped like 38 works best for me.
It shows 280
